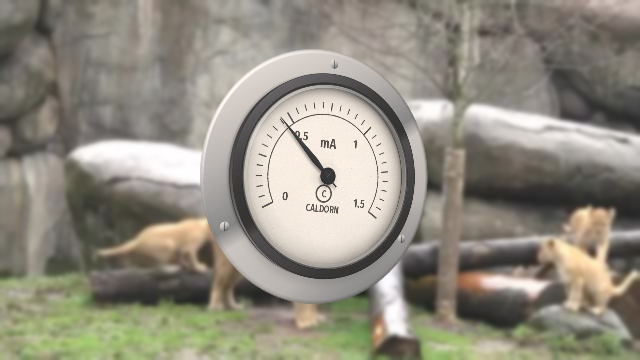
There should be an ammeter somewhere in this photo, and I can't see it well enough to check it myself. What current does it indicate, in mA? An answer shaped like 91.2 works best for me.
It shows 0.45
